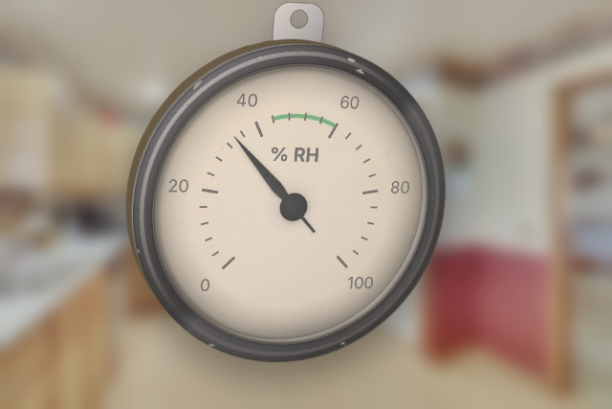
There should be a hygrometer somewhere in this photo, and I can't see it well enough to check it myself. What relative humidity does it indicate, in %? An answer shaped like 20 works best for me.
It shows 34
